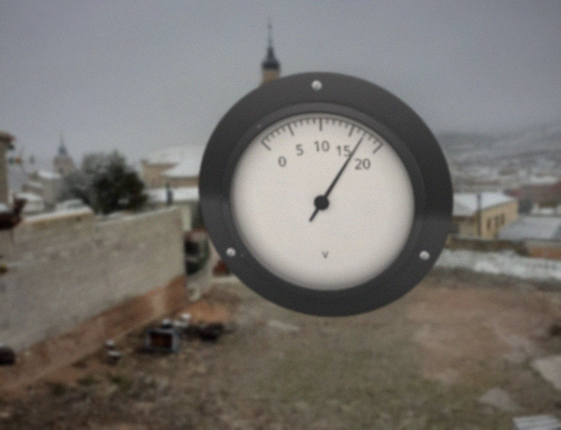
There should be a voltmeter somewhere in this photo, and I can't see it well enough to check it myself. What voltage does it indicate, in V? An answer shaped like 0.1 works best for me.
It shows 17
